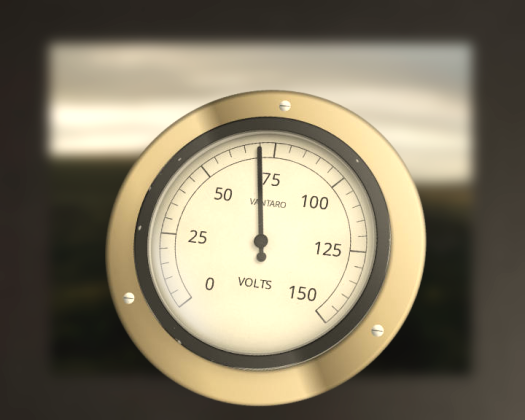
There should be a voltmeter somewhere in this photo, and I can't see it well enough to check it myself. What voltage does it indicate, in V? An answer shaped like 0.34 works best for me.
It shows 70
